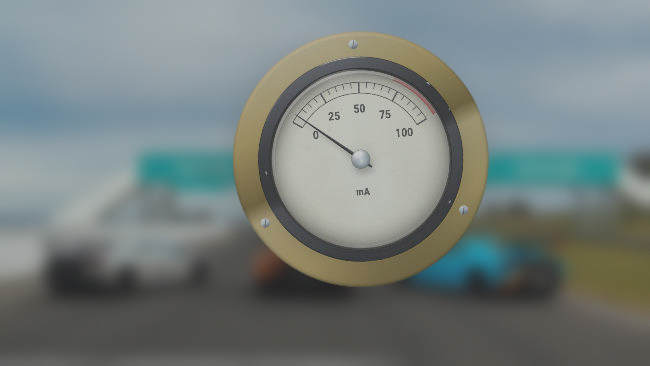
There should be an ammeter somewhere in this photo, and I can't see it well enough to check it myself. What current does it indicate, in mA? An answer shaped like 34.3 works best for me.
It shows 5
